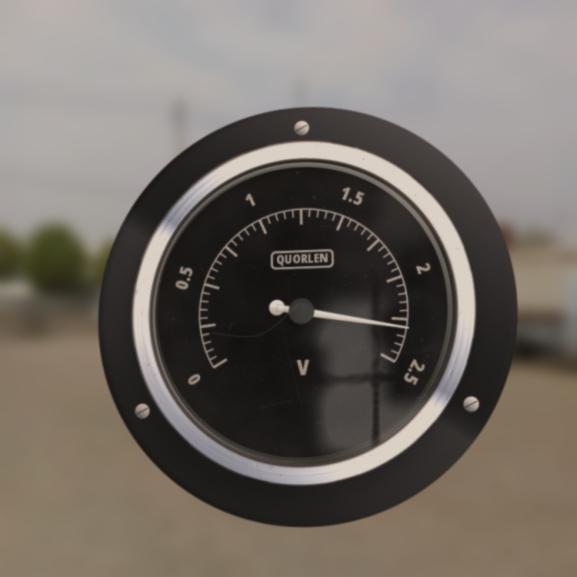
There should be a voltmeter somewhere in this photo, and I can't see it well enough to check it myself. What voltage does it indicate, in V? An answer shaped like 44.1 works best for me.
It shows 2.3
